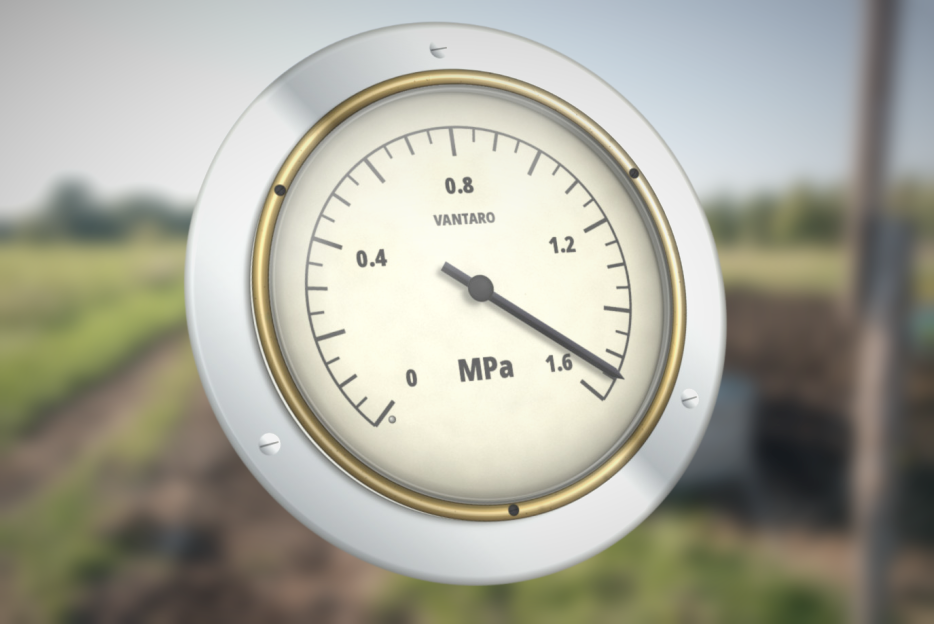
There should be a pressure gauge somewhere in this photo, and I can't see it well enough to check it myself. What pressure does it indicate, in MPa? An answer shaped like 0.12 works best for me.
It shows 1.55
